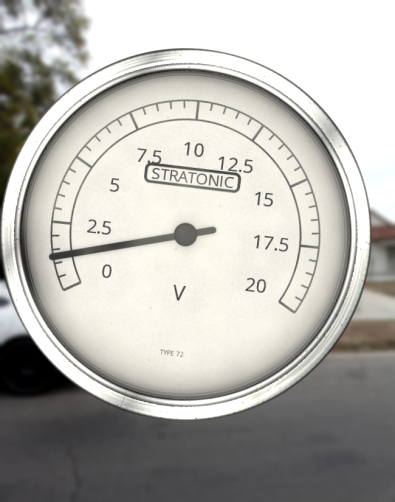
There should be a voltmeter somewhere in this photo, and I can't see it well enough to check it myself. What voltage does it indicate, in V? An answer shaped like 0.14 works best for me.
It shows 1.25
